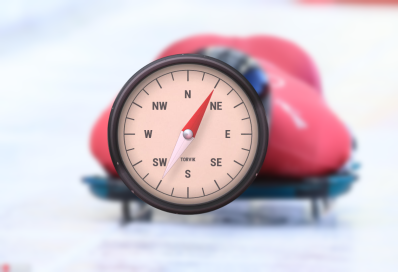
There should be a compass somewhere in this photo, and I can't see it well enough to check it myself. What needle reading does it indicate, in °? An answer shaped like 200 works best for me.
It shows 30
